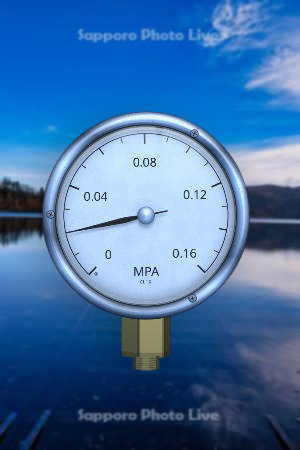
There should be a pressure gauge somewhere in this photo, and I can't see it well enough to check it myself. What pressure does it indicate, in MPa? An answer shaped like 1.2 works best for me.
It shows 0.02
